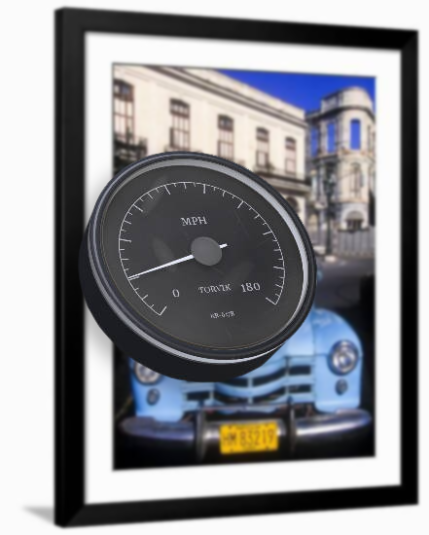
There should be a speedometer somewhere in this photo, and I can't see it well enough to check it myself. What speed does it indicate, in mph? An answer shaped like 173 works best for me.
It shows 20
